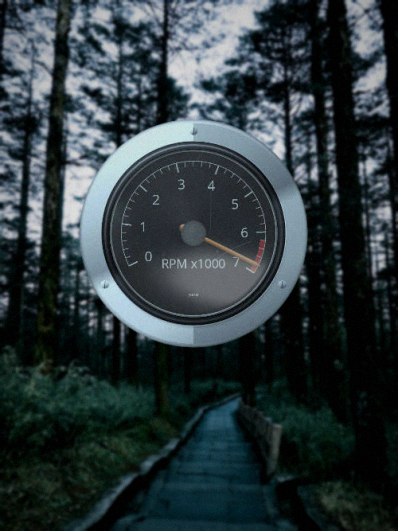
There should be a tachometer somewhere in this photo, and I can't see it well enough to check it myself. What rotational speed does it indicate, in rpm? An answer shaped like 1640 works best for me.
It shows 6800
